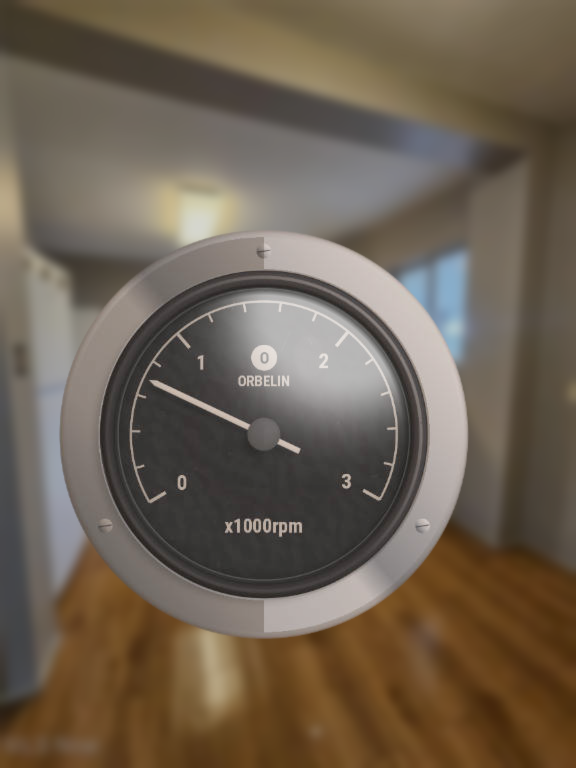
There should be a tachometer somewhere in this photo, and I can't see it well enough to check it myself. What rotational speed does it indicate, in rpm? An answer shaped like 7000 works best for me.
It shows 700
